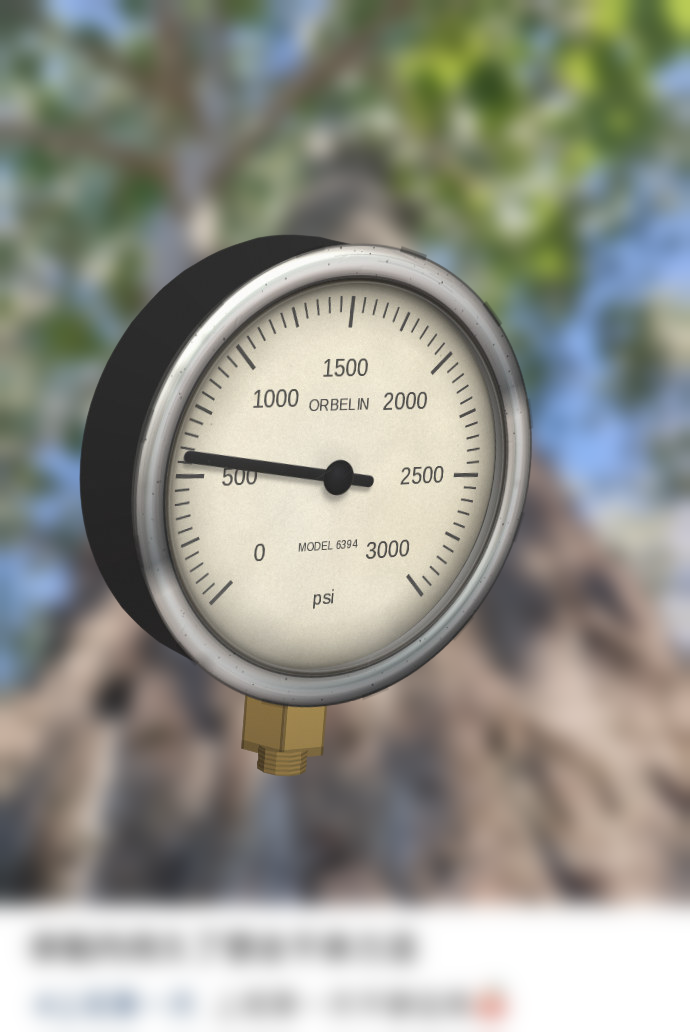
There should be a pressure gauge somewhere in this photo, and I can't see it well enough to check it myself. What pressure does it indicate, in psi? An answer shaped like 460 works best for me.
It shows 575
